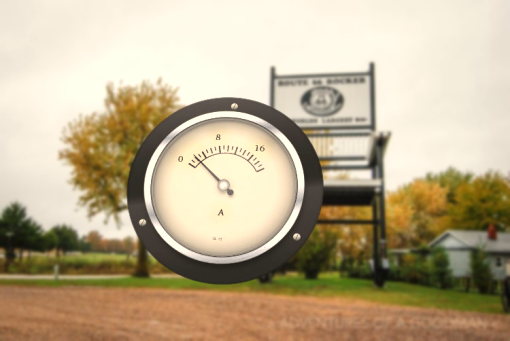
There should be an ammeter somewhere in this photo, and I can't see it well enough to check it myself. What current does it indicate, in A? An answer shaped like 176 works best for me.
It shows 2
